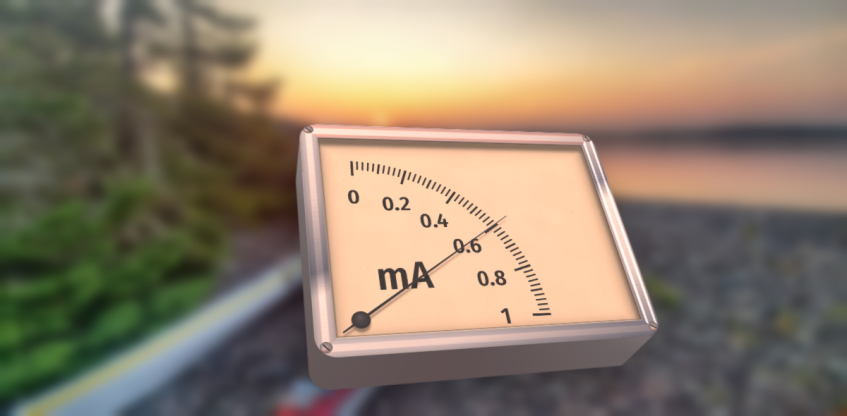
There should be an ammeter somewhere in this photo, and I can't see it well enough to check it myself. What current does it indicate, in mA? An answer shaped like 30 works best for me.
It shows 0.6
